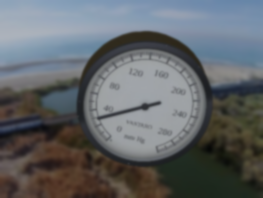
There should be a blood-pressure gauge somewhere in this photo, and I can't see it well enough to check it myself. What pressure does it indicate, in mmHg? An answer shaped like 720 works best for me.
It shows 30
